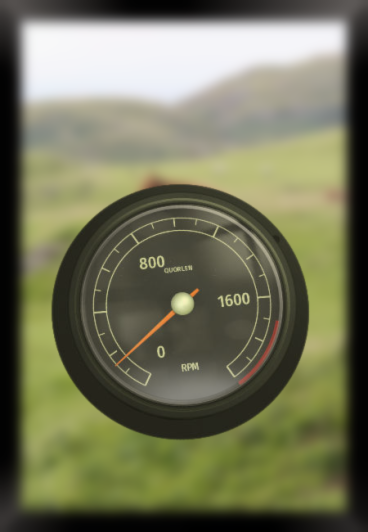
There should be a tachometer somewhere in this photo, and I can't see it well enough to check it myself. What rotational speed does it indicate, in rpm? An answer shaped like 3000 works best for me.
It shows 150
